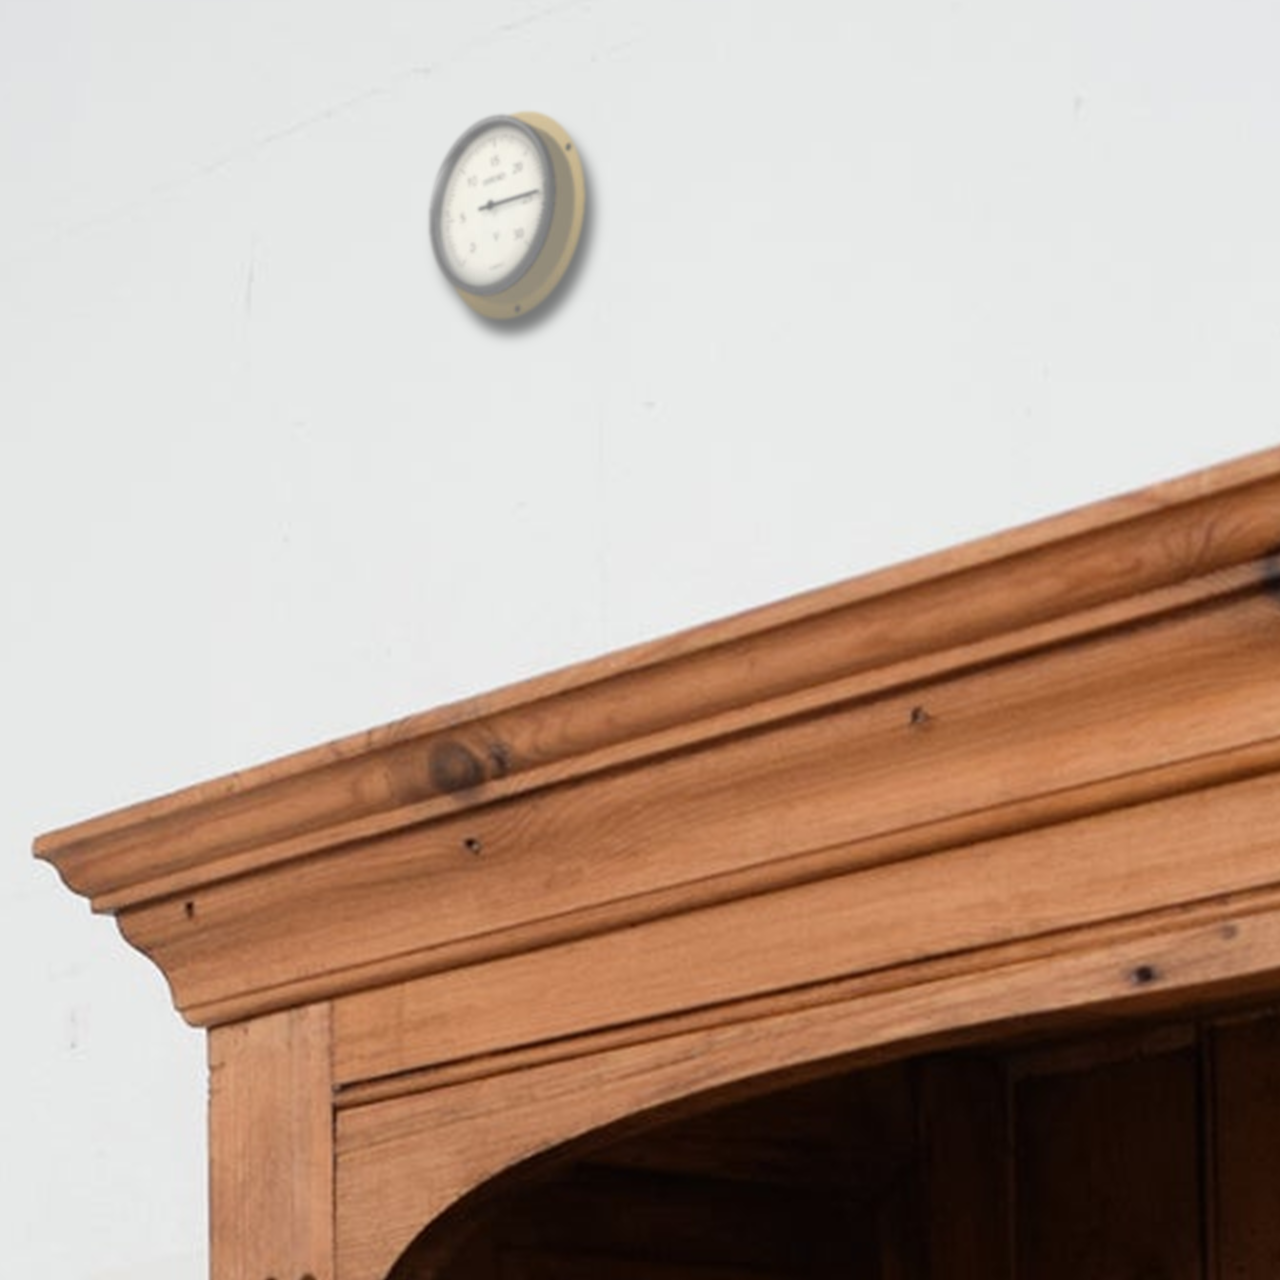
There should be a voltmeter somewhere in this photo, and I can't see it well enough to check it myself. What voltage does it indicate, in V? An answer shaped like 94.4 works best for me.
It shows 25
